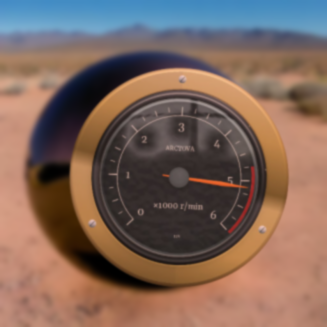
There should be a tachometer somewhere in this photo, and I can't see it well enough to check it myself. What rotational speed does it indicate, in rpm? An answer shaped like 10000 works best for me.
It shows 5125
